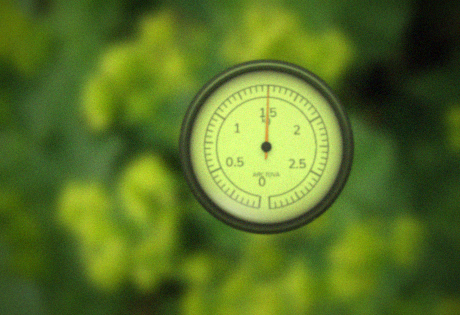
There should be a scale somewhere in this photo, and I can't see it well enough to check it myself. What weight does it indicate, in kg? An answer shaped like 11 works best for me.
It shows 1.5
